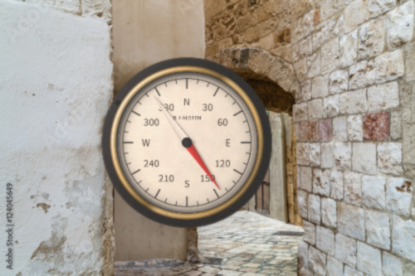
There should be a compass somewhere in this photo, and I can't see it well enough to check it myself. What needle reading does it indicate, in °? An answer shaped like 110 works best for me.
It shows 145
